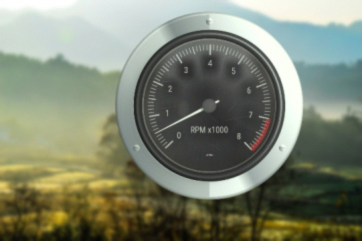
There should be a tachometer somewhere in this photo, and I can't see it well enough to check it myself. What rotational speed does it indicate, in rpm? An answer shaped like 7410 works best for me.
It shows 500
